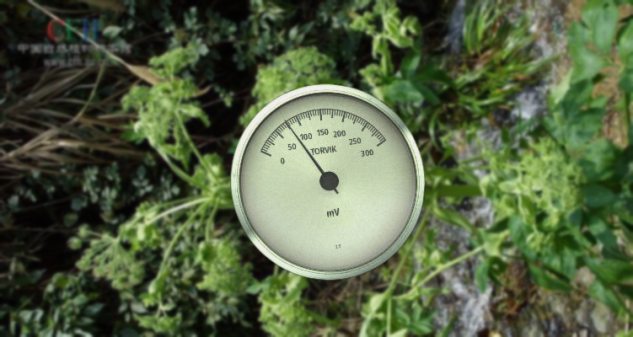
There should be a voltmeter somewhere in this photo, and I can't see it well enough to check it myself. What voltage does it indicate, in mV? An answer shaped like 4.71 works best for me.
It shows 75
